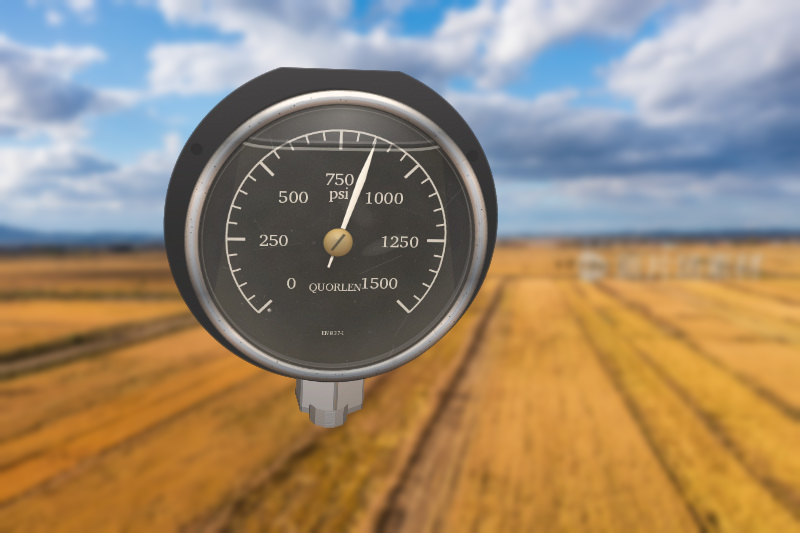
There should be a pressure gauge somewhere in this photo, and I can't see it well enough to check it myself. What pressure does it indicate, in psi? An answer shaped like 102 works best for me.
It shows 850
